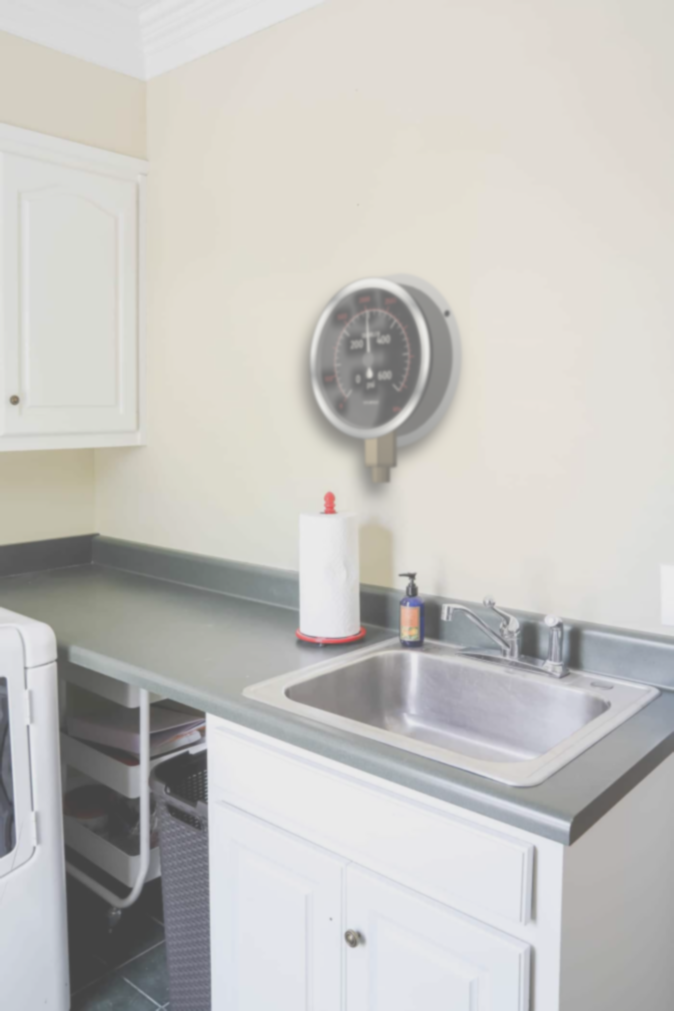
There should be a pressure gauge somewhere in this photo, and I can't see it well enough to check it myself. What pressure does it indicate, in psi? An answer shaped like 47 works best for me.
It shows 300
